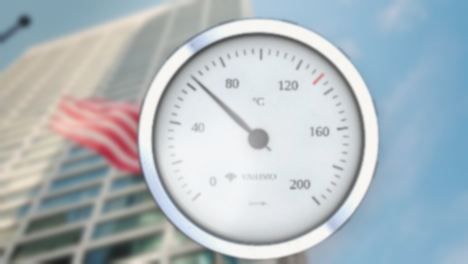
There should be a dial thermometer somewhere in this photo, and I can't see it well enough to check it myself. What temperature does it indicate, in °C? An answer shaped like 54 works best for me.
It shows 64
